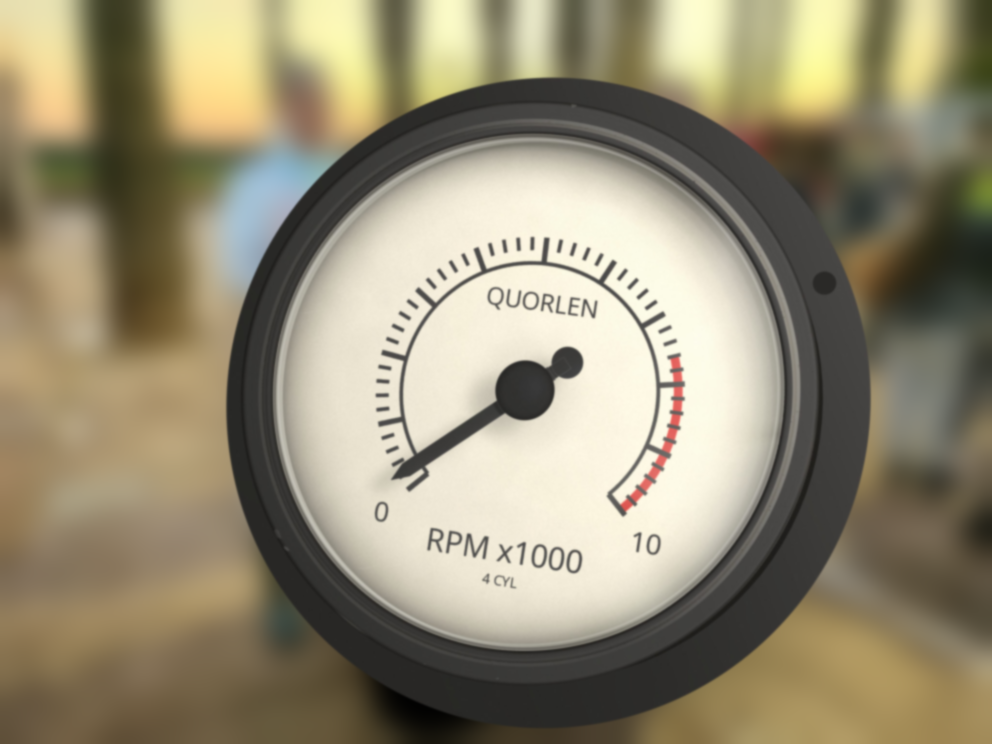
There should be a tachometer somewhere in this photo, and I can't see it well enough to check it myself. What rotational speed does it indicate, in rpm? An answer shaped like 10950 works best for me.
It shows 200
